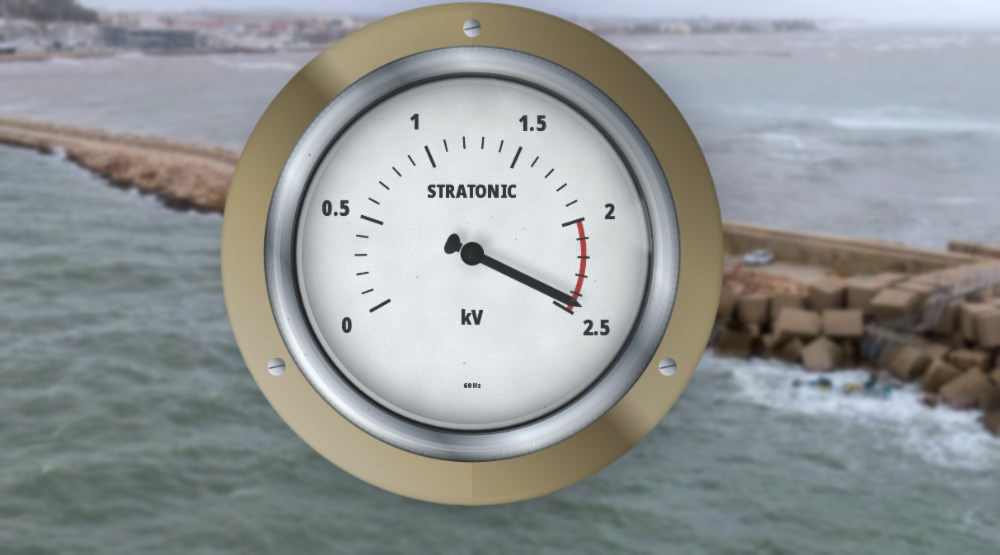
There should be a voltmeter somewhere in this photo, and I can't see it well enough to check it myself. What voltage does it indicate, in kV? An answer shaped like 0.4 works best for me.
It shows 2.45
